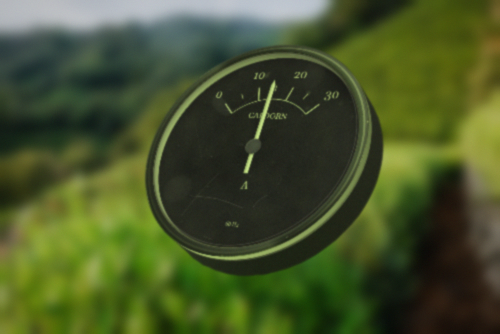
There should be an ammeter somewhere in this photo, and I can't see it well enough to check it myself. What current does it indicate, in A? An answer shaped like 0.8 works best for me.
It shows 15
